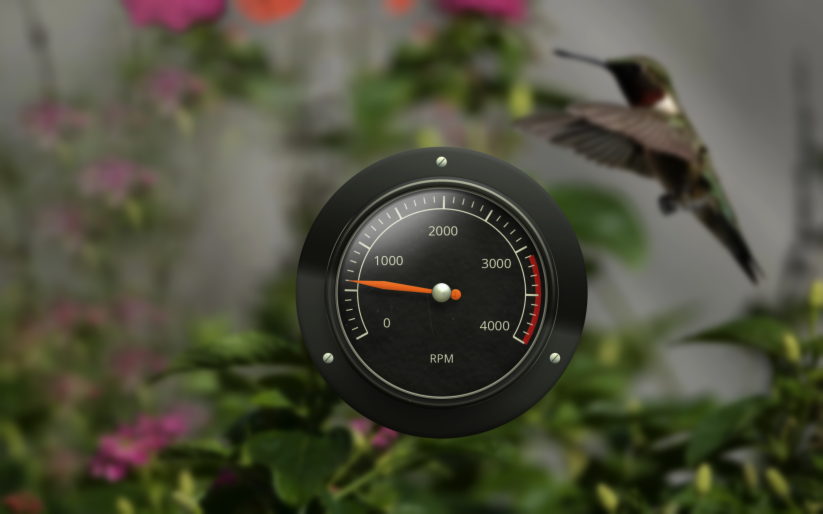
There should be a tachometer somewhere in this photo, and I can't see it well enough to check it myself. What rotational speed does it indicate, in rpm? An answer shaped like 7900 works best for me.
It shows 600
